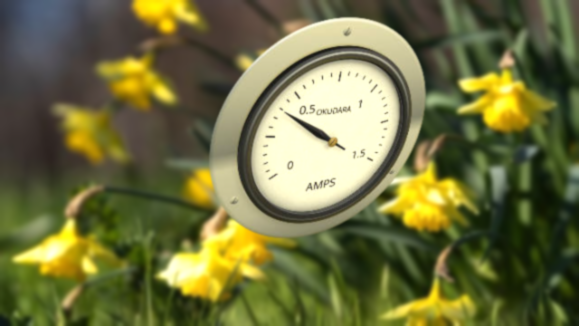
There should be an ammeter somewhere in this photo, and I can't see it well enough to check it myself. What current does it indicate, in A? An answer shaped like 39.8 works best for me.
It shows 0.4
